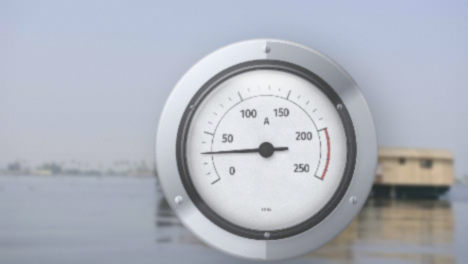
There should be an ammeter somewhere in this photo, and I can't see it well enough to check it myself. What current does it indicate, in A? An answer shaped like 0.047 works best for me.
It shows 30
